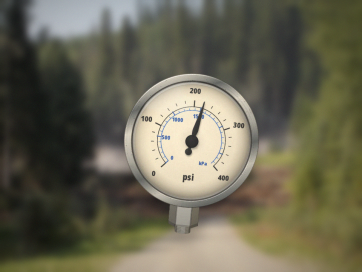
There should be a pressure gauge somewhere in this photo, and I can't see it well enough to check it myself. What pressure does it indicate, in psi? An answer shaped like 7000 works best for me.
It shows 220
